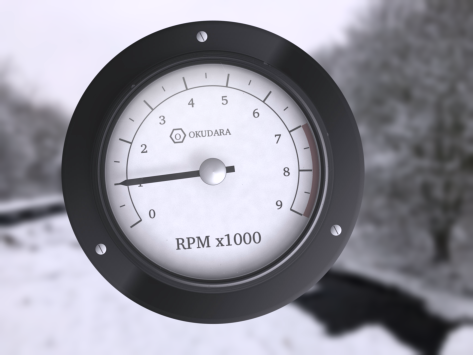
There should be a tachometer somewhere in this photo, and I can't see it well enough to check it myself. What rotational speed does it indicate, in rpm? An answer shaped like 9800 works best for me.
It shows 1000
